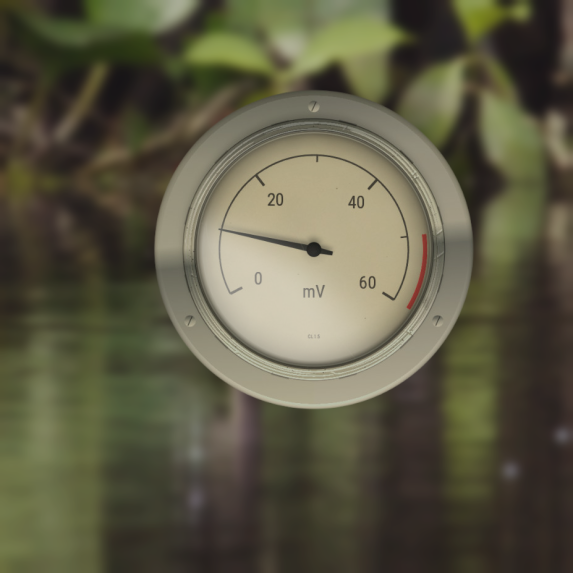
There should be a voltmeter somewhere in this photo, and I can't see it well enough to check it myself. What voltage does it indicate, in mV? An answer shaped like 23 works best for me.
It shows 10
